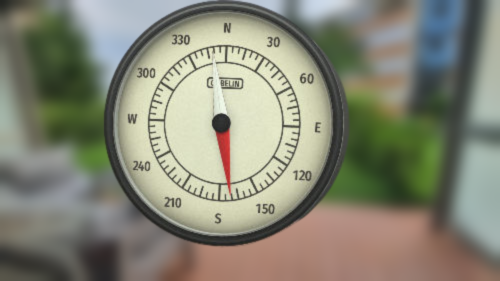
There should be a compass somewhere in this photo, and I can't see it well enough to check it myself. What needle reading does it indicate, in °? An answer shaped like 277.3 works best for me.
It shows 170
